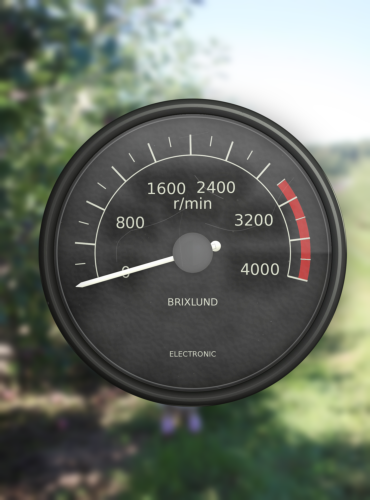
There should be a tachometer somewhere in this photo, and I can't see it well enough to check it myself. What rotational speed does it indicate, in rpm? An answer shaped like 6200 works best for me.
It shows 0
